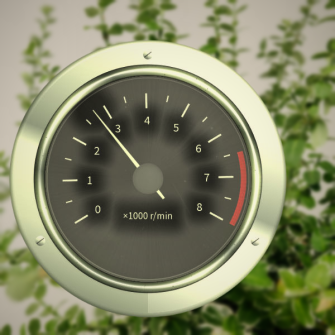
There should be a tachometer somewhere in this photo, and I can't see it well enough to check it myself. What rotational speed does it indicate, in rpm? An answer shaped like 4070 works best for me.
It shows 2750
